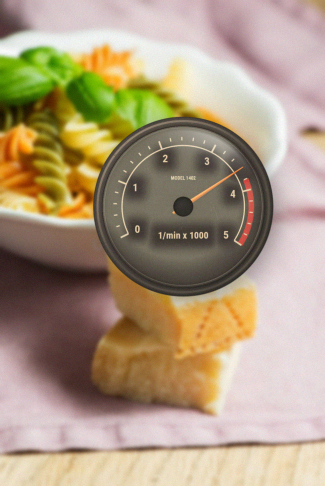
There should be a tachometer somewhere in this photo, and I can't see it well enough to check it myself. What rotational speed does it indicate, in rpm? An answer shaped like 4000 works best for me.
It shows 3600
